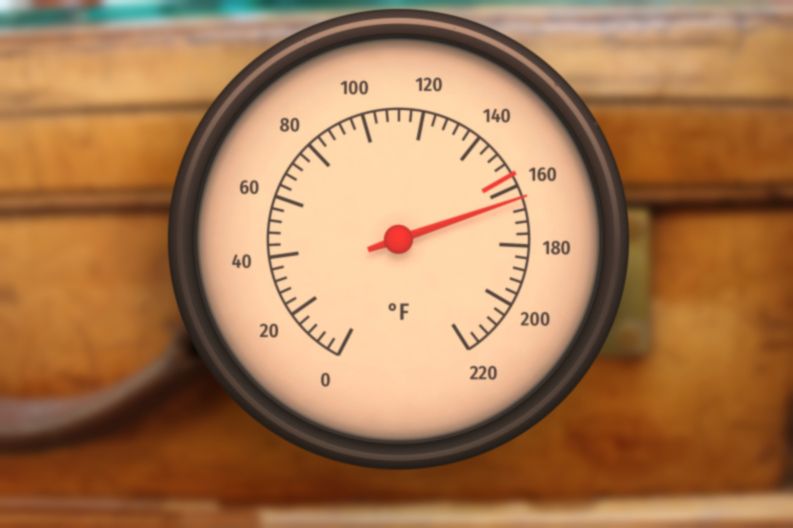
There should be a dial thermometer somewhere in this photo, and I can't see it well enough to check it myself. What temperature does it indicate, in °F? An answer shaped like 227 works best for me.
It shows 164
